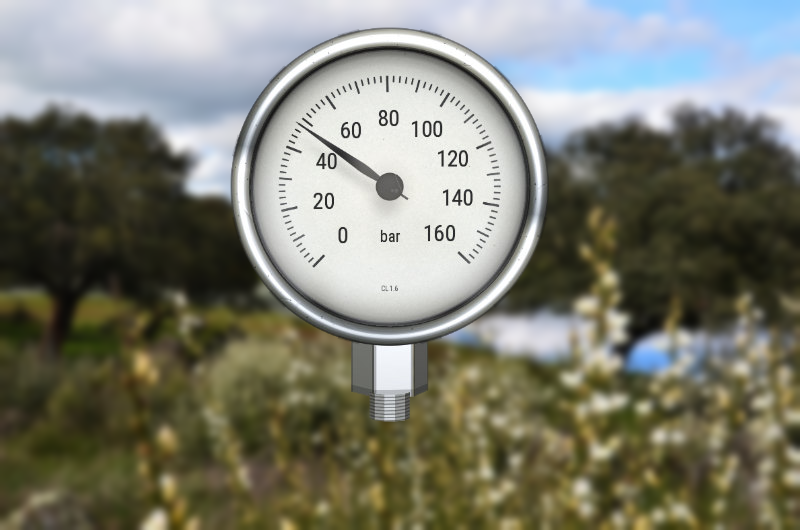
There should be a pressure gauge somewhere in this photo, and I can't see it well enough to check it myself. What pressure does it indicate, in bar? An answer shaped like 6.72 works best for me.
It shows 48
